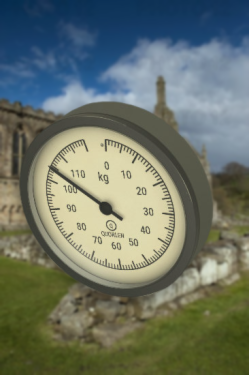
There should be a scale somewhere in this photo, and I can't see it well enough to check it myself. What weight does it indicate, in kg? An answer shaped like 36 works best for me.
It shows 105
